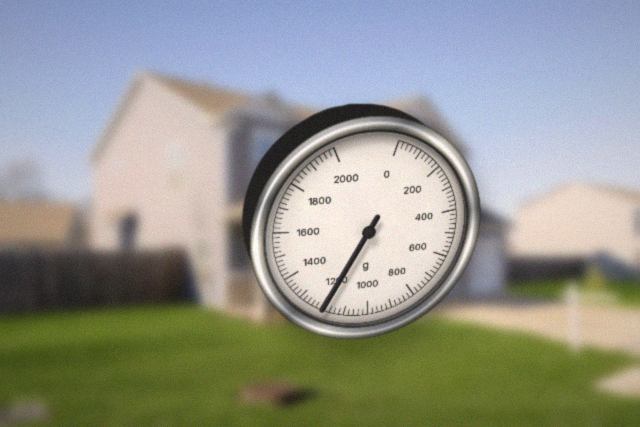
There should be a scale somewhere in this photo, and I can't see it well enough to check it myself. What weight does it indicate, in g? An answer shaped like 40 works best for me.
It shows 1200
